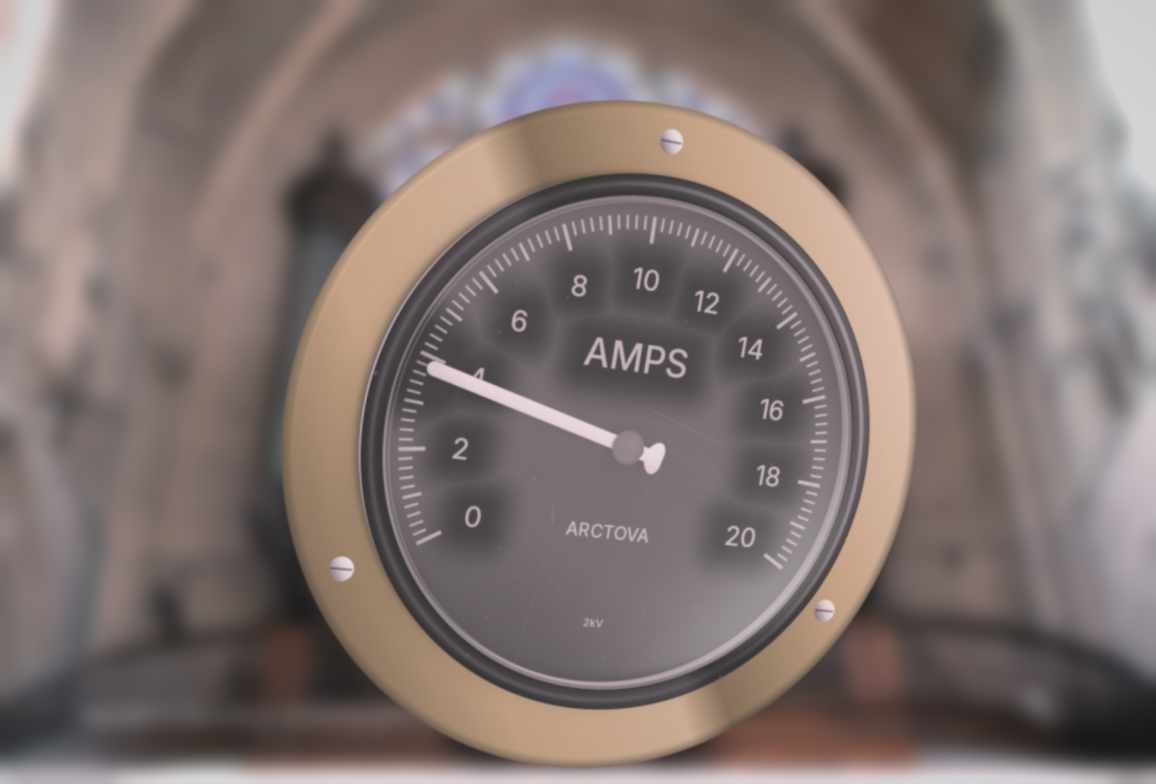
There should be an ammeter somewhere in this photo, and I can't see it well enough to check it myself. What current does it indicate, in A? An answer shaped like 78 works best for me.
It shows 3.8
